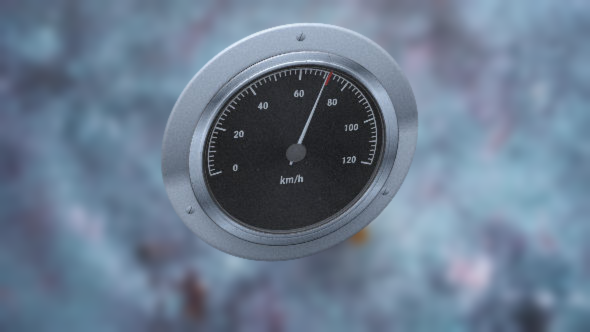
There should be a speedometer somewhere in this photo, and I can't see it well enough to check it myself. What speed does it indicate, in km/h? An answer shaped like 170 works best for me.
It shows 70
